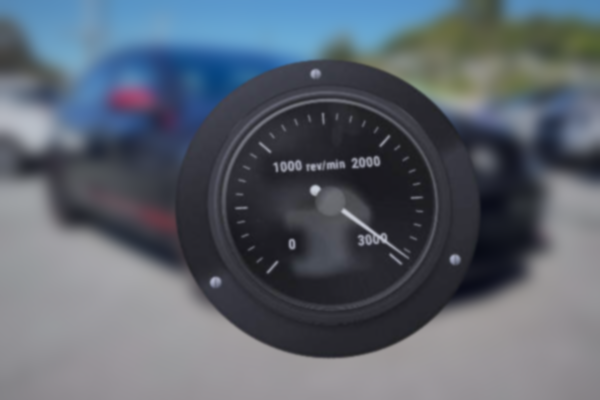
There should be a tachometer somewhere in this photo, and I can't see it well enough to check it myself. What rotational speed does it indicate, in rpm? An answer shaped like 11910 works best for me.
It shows 2950
